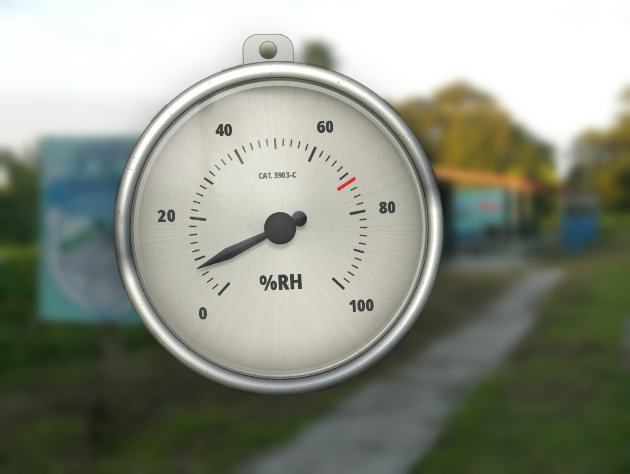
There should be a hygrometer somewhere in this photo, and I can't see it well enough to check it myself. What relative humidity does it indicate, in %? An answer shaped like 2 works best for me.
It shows 8
